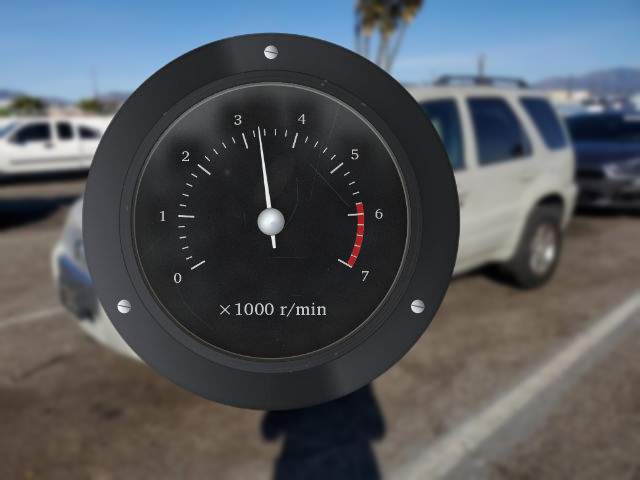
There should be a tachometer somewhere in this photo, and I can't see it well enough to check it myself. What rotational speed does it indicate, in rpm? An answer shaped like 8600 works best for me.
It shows 3300
